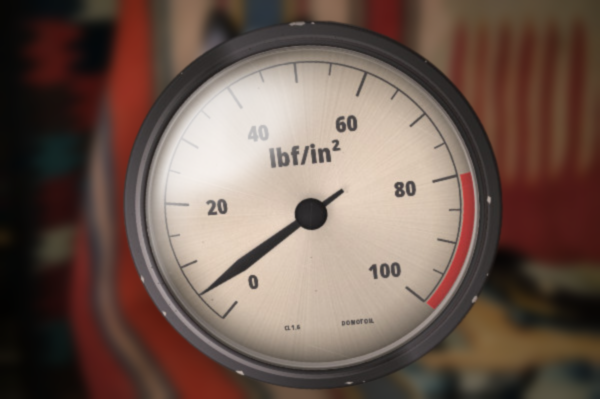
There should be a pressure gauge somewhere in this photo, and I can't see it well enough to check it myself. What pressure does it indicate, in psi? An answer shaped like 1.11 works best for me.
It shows 5
